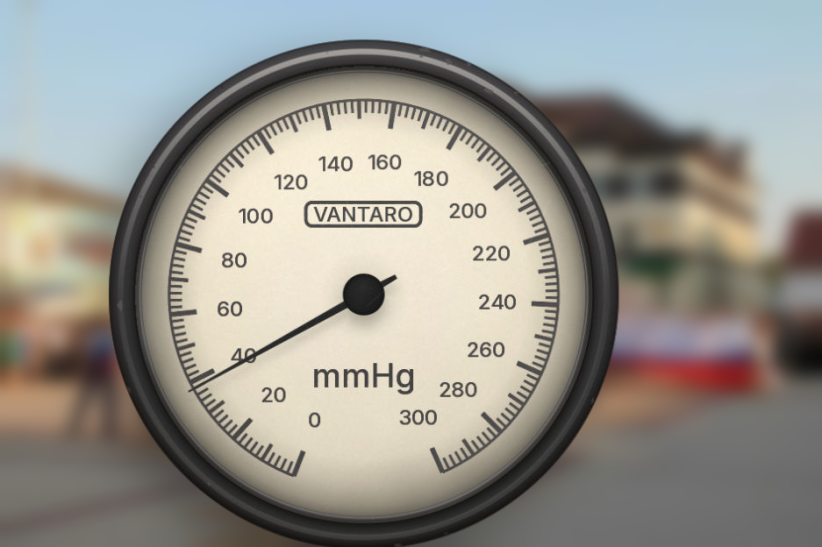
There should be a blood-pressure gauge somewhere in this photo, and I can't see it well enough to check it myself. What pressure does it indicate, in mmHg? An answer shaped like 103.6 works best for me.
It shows 38
